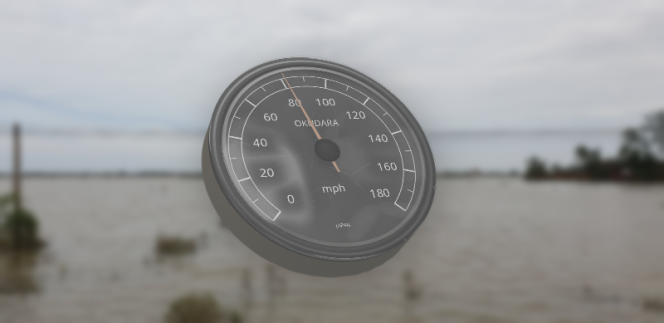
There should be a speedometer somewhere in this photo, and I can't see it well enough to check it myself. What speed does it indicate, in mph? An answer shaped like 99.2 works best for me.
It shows 80
